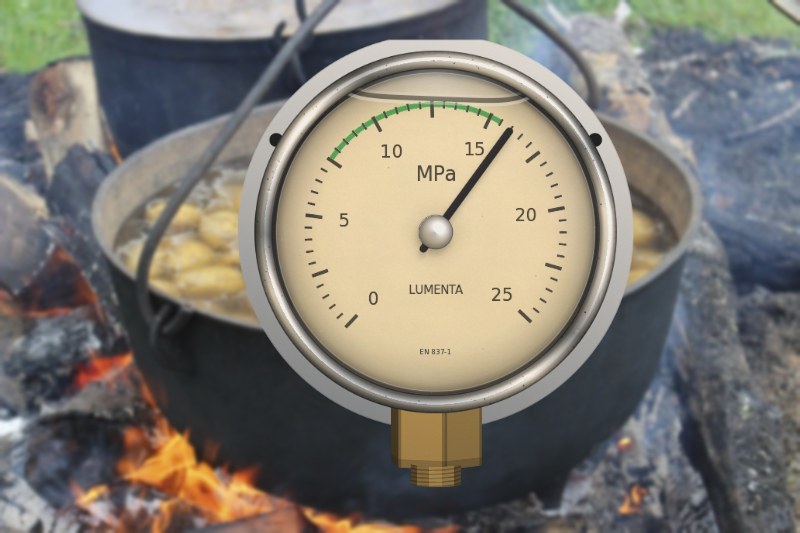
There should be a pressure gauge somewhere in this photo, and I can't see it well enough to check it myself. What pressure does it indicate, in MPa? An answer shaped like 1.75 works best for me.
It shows 16
